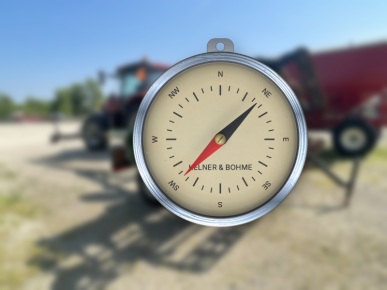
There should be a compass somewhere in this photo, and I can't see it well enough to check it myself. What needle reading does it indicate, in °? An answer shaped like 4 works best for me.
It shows 225
